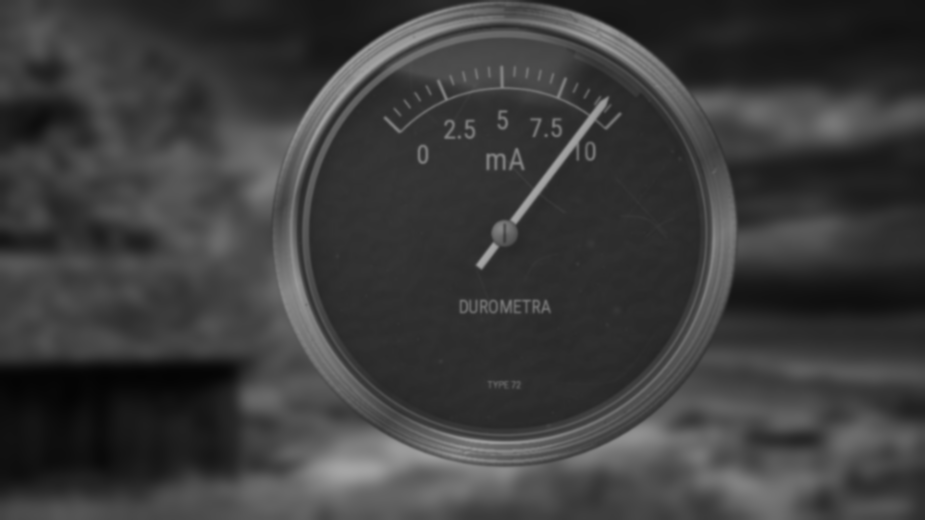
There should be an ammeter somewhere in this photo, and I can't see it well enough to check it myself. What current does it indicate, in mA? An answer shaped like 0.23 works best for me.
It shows 9.25
